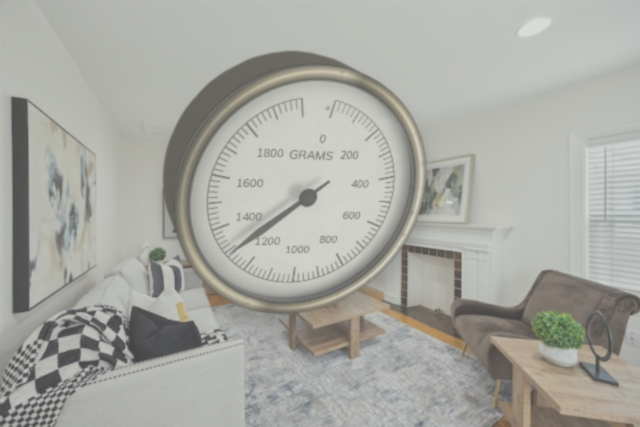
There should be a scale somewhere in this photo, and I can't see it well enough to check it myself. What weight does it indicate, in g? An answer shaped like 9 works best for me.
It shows 1300
